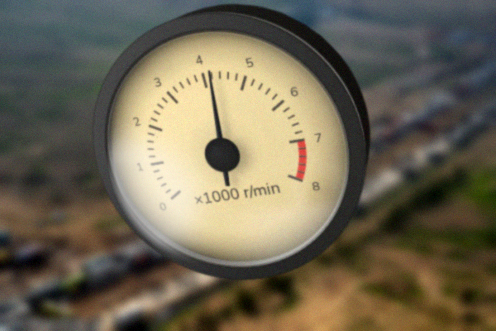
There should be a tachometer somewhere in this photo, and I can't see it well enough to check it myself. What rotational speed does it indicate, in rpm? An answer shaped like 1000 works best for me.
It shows 4200
